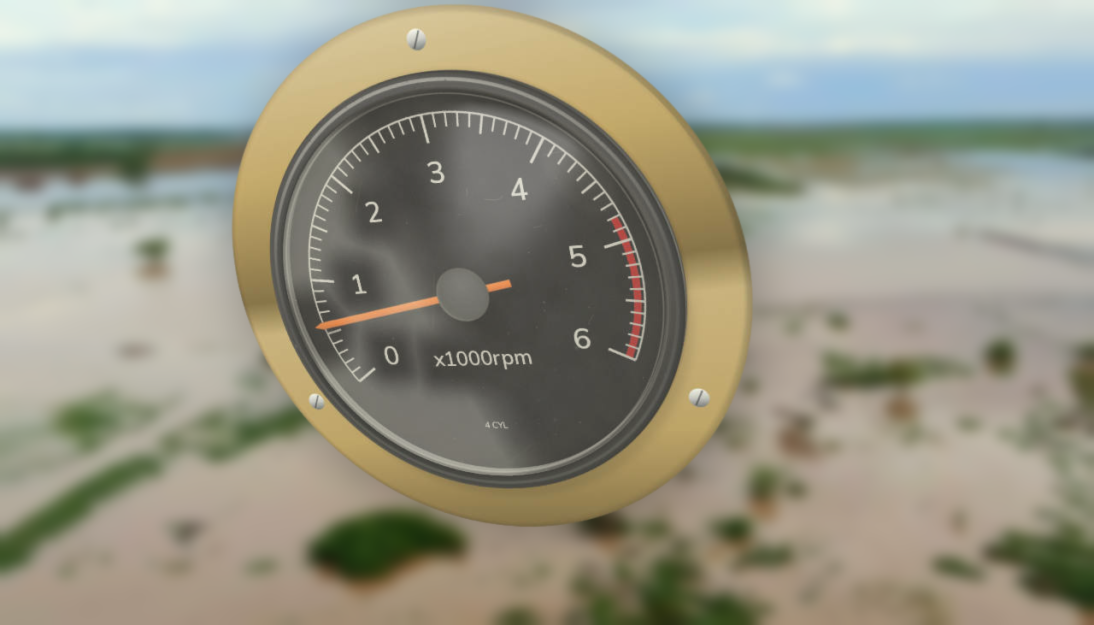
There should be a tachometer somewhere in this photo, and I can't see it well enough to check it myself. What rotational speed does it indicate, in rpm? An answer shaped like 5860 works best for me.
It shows 600
